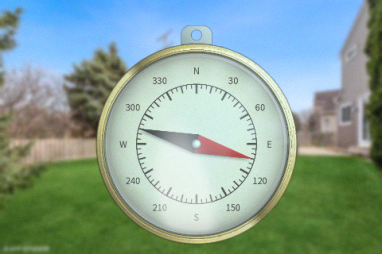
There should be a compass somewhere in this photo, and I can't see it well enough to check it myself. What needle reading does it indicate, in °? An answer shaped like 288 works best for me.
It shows 105
